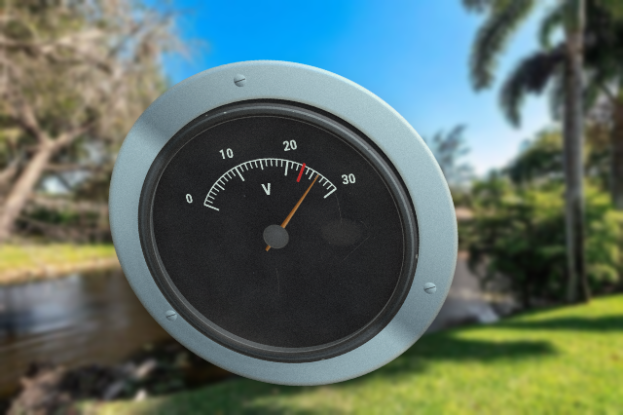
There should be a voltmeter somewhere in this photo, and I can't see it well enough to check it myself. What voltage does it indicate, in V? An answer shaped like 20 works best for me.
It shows 26
